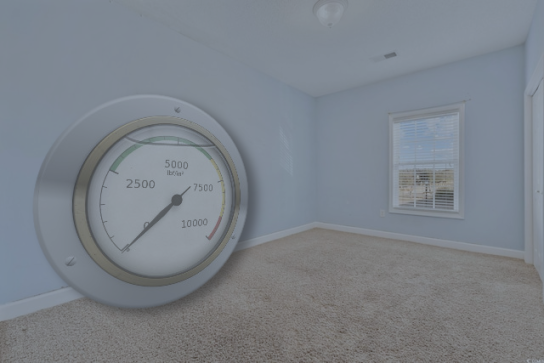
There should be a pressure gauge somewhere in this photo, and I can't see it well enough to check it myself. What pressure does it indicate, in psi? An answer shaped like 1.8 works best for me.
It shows 0
